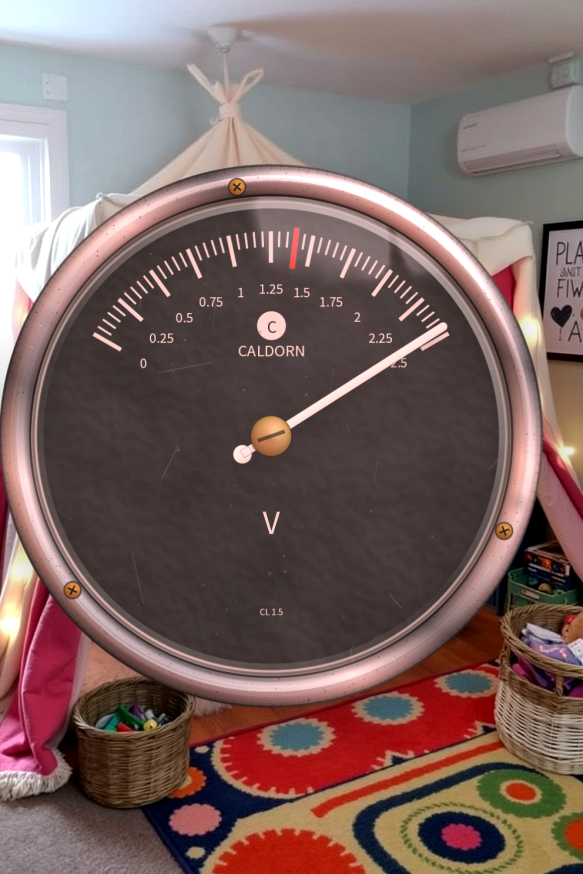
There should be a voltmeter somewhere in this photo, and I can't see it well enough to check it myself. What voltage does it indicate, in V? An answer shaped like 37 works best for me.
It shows 2.45
